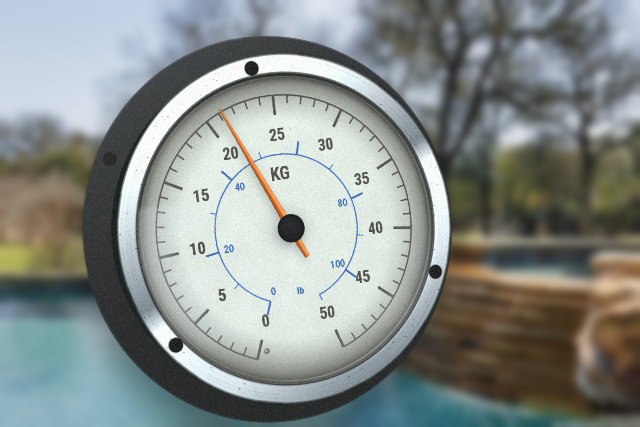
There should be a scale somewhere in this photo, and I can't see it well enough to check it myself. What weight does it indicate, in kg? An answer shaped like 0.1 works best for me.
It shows 21
